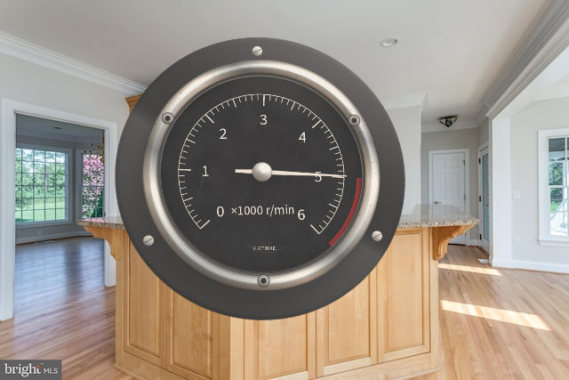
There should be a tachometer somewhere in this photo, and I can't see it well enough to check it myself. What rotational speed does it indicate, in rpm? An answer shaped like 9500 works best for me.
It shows 5000
